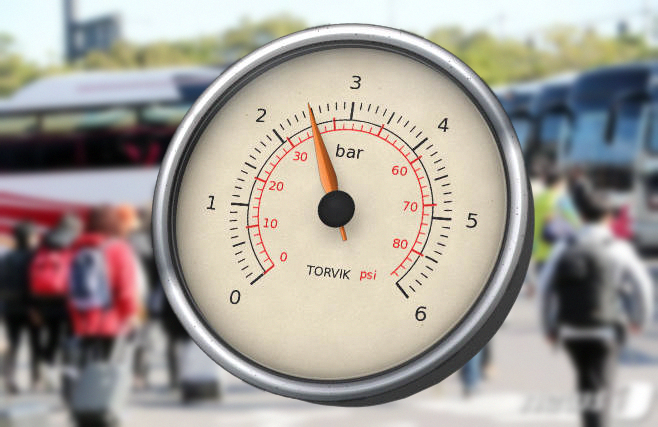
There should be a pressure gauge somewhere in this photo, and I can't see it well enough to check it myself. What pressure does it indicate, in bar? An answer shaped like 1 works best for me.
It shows 2.5
